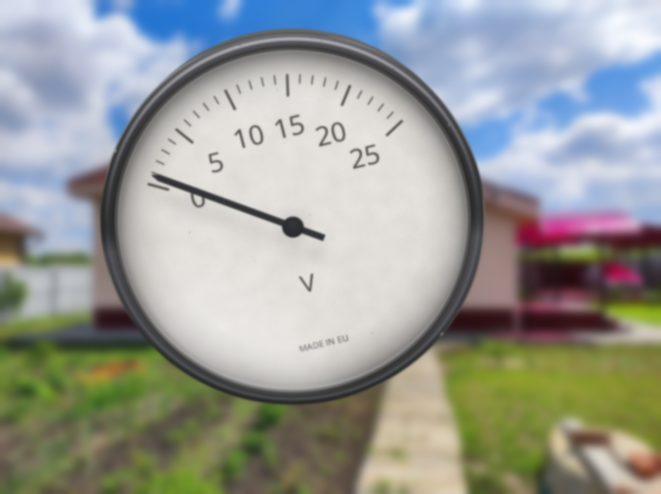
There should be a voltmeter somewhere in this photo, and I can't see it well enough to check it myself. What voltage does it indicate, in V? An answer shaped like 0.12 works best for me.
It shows 1
